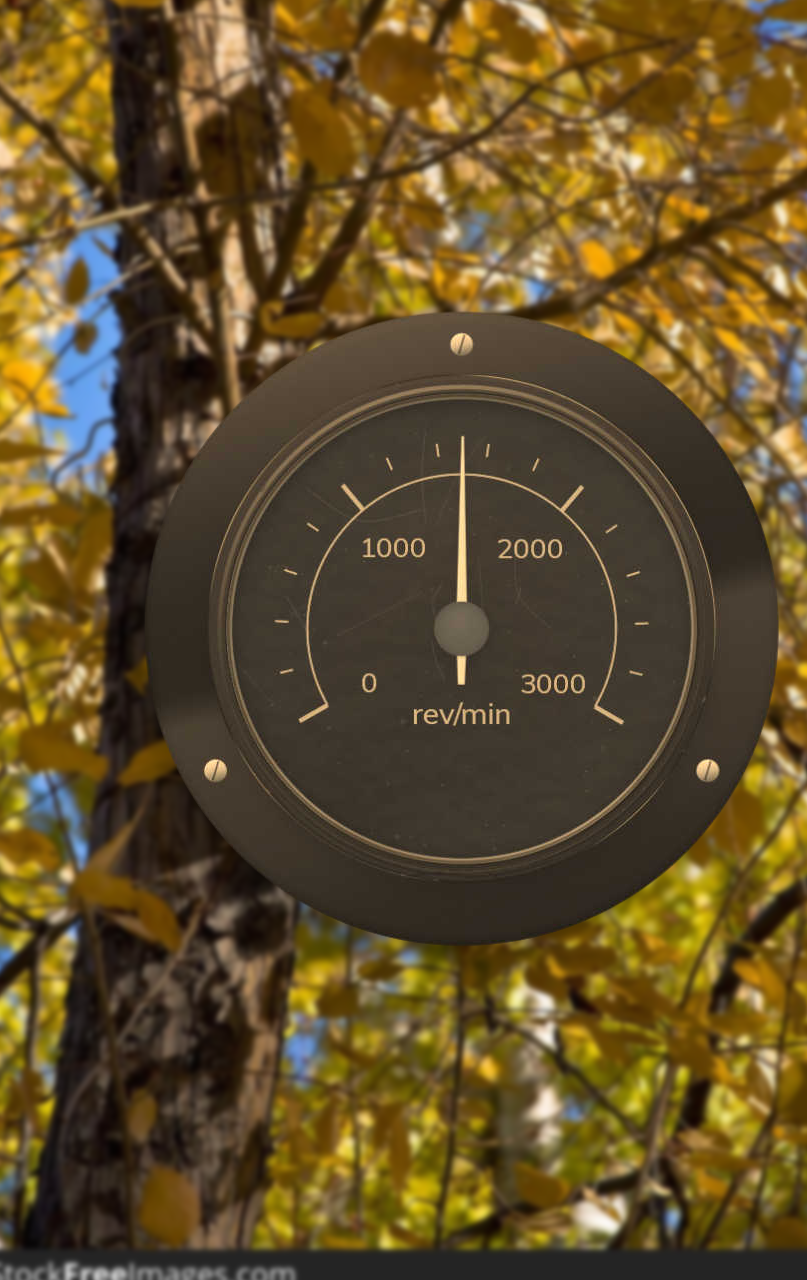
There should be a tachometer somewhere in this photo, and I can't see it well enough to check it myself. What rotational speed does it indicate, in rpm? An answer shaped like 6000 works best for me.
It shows 1500
